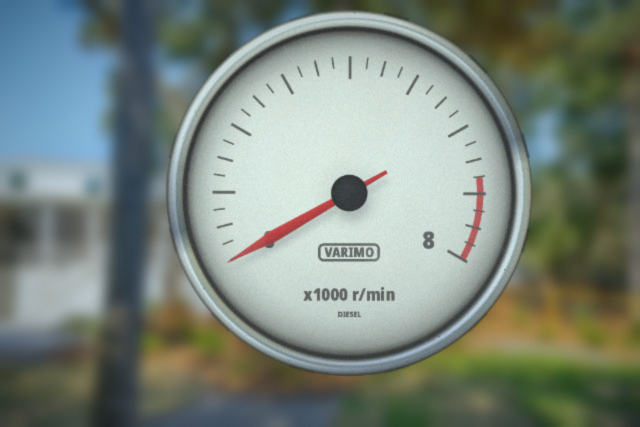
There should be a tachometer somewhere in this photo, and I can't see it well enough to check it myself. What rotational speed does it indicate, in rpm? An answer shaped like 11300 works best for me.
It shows 0
